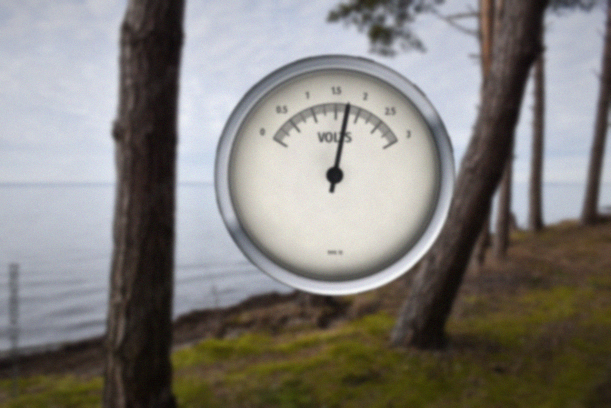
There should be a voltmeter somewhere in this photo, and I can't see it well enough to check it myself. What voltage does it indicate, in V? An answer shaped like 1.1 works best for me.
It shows 1.75
